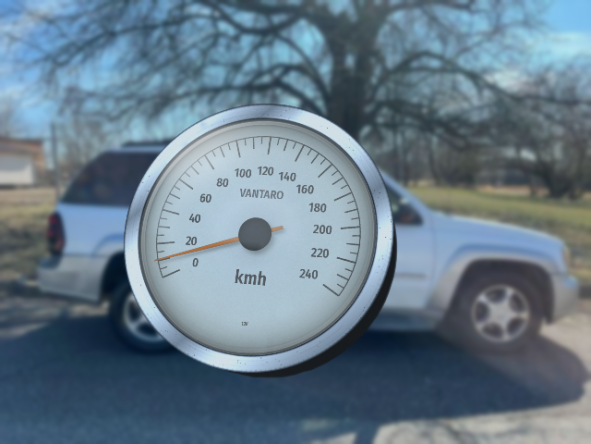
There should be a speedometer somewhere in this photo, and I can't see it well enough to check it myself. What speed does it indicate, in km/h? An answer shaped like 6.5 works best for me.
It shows 10
